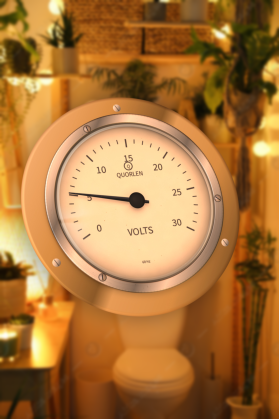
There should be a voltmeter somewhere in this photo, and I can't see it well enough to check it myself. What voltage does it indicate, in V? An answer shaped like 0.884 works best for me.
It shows 5
